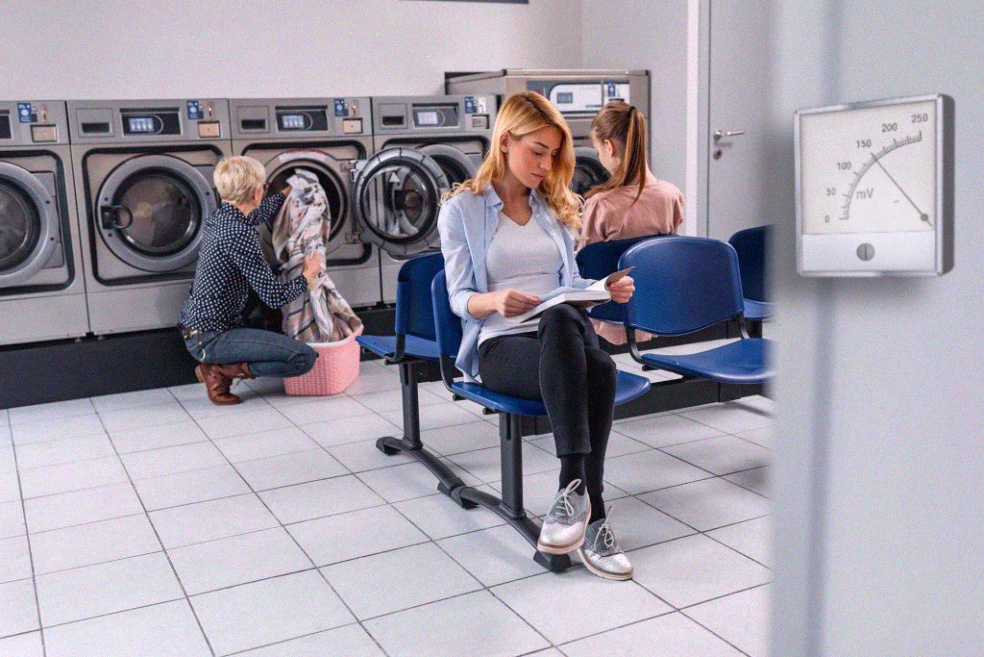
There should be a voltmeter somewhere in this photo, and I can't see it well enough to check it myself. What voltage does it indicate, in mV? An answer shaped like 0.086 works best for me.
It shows 150
